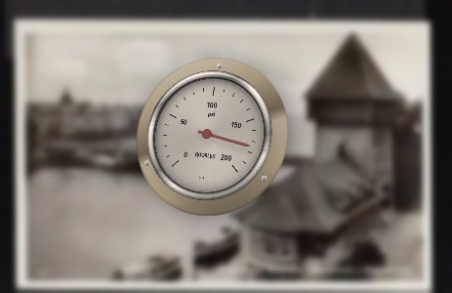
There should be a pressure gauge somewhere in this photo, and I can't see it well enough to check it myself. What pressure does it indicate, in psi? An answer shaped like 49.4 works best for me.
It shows 175
